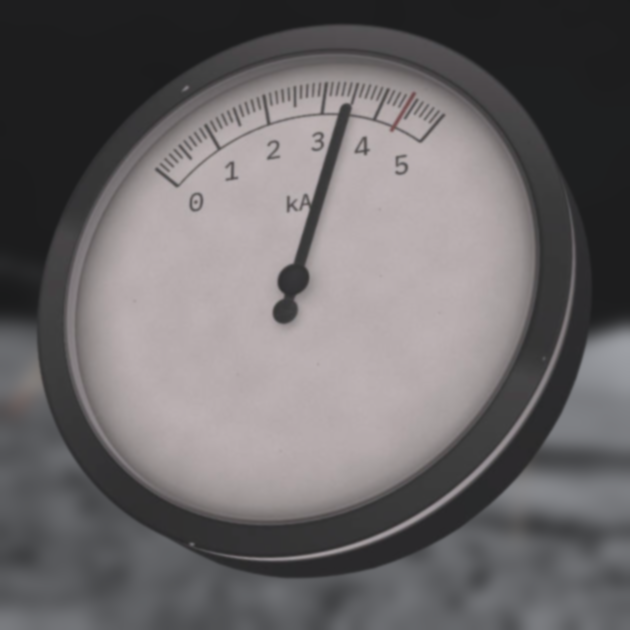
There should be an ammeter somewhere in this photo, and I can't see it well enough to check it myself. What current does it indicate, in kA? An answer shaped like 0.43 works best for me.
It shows 3.5
